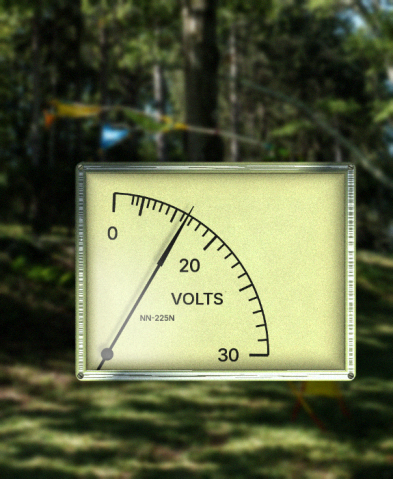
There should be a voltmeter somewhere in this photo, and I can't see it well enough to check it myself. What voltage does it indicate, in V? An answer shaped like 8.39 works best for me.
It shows 16.5
